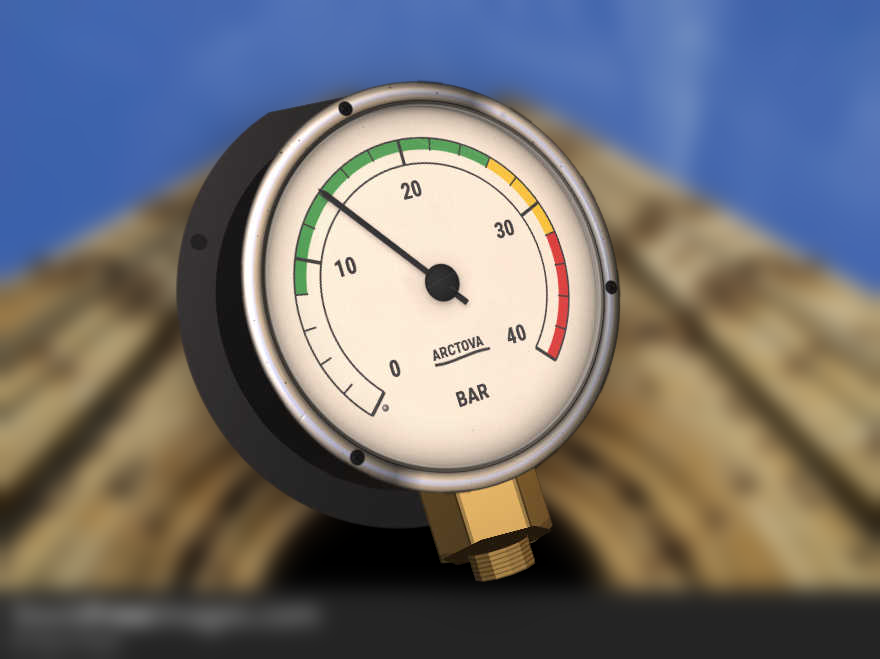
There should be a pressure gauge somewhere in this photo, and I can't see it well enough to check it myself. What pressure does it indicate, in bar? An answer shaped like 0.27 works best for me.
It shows 14
